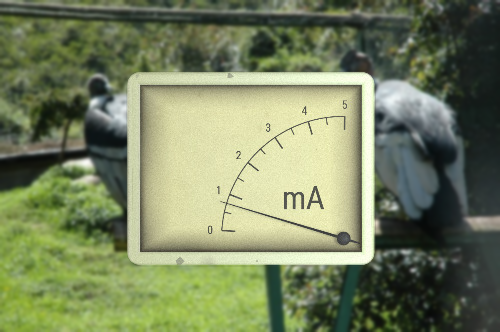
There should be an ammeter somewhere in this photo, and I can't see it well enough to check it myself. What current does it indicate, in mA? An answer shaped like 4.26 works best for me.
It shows 0.75
